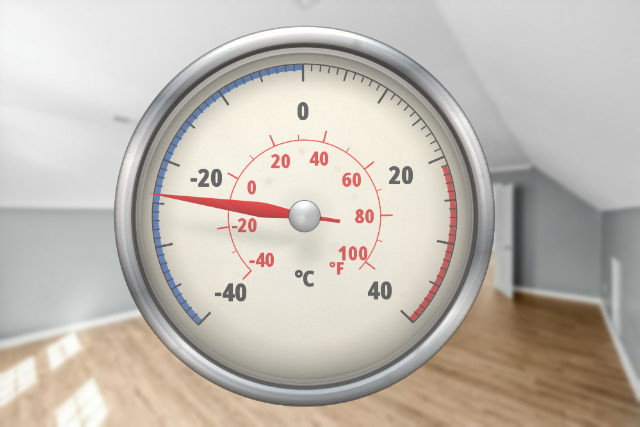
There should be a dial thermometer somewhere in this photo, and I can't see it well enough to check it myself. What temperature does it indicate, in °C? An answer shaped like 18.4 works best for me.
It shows -24
